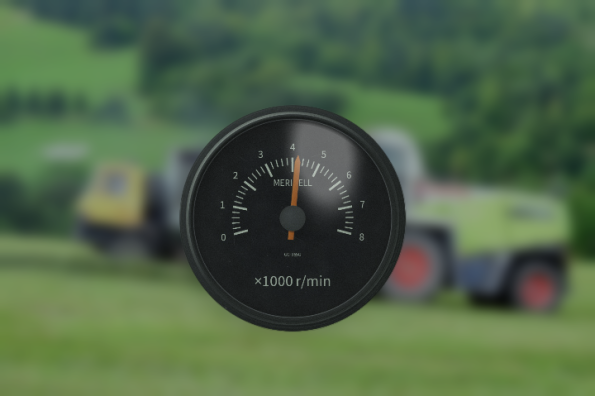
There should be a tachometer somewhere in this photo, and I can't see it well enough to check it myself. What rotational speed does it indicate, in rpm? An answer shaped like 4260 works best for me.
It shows 4200
